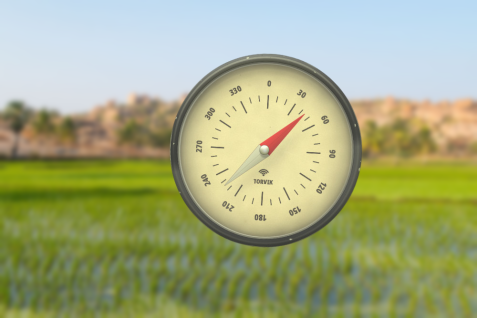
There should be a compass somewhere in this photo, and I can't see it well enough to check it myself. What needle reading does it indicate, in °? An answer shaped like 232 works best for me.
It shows 45
